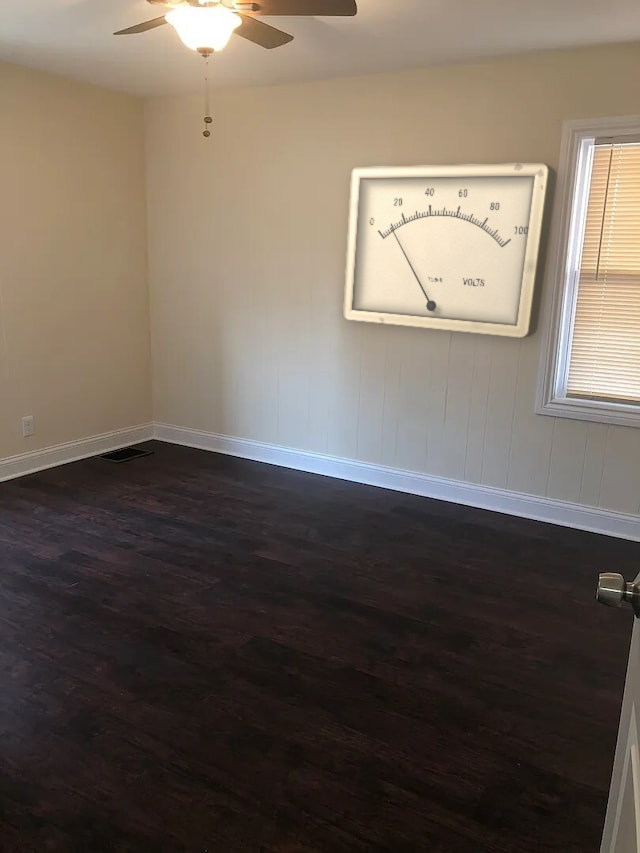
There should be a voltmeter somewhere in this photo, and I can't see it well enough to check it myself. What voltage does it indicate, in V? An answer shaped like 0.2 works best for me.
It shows 10
